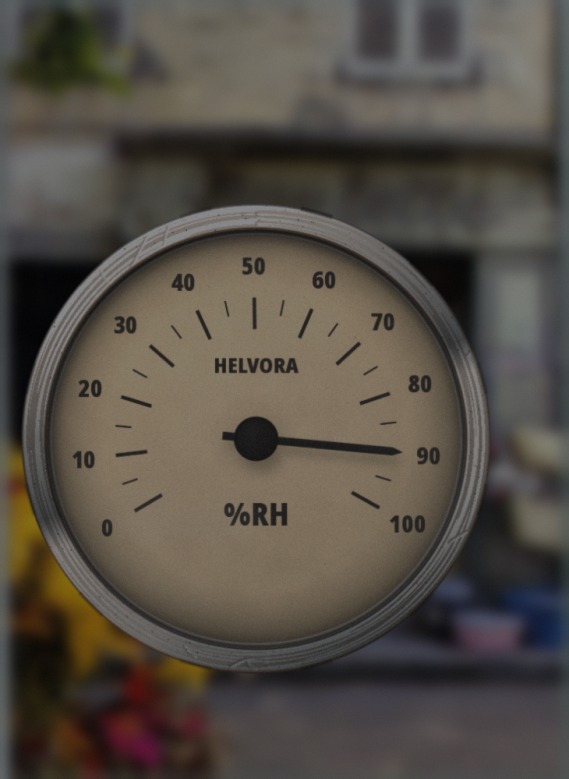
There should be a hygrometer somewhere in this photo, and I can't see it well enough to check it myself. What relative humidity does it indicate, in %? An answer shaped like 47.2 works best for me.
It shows 90
